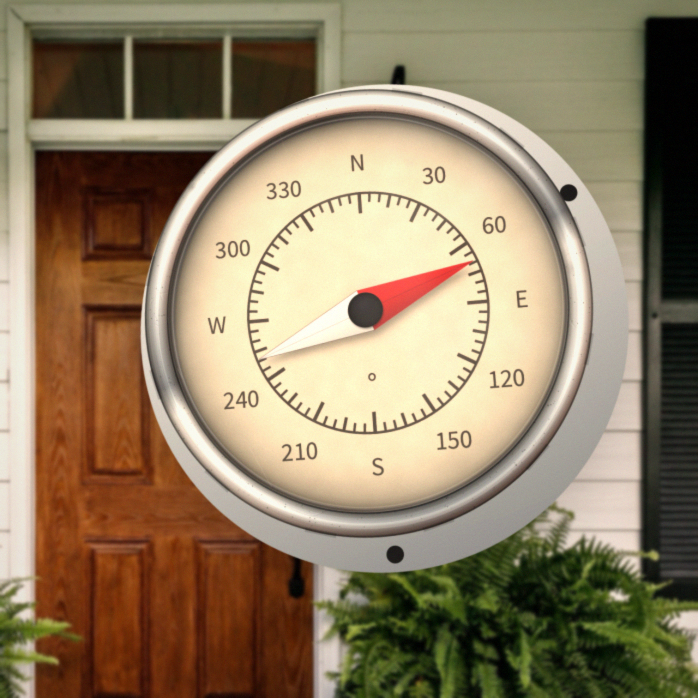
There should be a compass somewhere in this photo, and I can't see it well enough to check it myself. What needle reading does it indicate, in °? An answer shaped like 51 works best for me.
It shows 70
